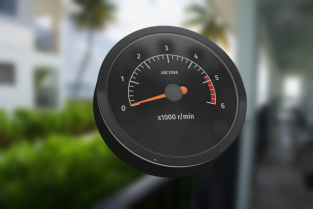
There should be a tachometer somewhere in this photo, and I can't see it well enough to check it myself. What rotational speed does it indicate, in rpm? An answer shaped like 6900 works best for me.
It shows 0
